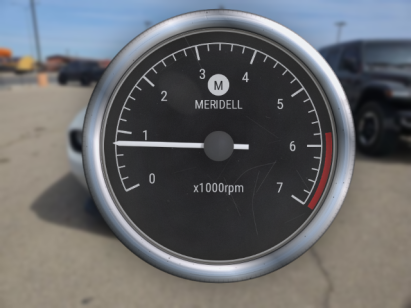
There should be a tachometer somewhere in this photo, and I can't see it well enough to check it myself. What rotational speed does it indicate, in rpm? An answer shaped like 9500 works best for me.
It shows 800
